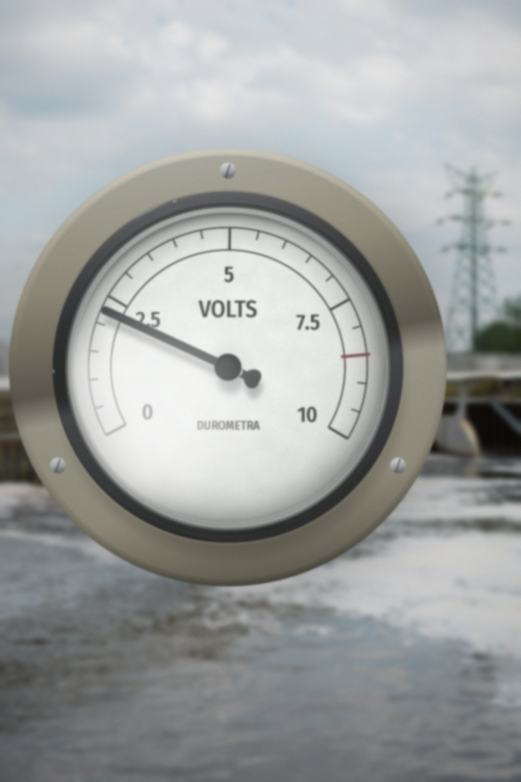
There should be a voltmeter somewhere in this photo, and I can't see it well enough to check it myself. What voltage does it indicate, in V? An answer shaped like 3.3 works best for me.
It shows 2.25
